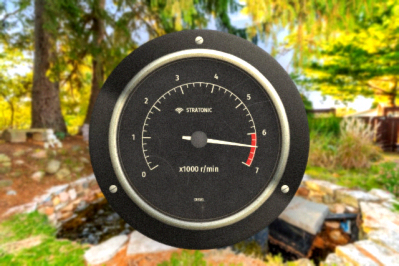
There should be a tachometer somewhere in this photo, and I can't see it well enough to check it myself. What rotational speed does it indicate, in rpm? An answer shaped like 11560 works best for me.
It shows 6400
